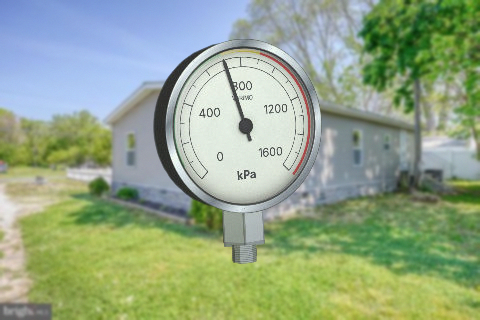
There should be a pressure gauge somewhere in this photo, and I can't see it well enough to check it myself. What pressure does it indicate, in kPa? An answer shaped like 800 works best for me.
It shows 700
